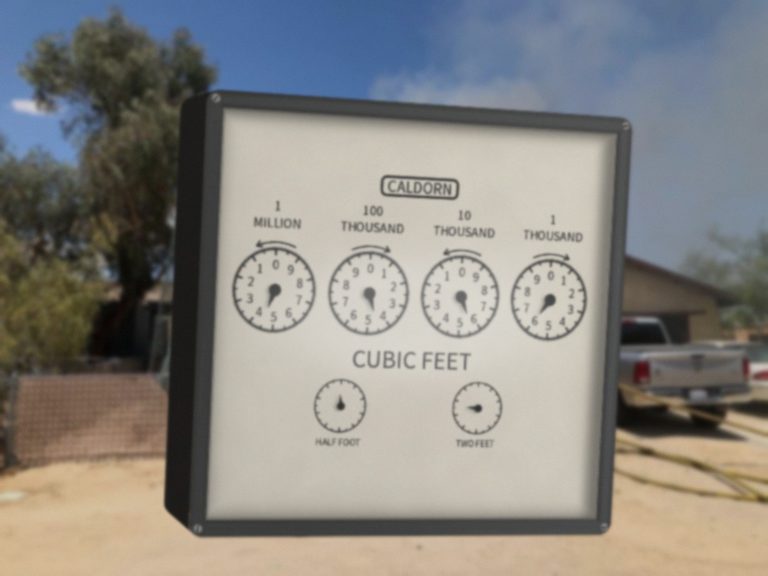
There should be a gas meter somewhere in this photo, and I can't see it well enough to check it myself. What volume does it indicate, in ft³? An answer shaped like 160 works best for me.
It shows 445600
